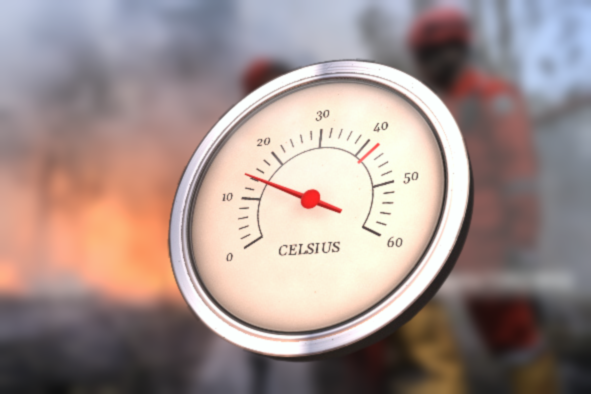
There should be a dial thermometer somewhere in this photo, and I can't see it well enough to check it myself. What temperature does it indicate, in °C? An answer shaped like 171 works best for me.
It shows 14
